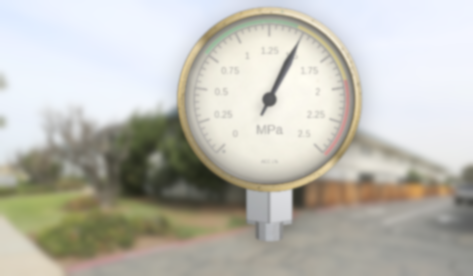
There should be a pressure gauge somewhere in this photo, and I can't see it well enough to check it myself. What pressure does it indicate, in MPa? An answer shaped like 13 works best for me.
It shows 1.5
